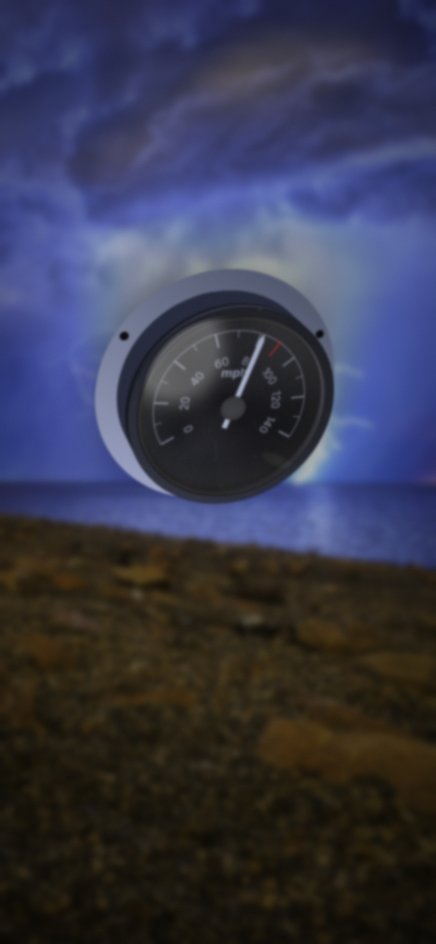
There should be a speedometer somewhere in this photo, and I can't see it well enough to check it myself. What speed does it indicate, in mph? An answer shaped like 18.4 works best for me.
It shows 80
